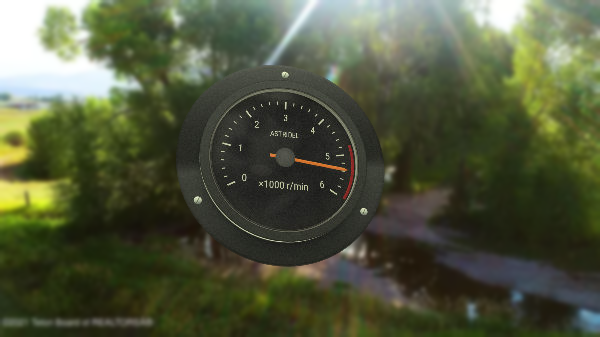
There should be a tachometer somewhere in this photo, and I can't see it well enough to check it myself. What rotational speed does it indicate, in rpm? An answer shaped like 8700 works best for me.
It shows 5400
